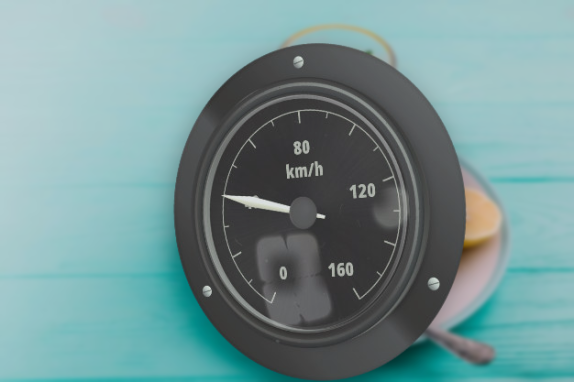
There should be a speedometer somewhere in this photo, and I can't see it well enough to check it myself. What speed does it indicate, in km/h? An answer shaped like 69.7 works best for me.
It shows 40
